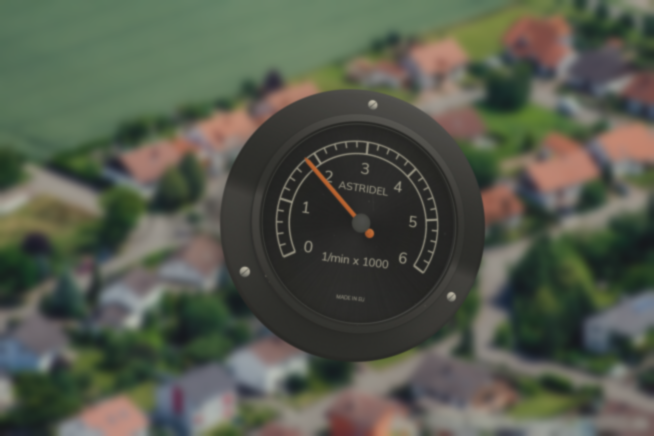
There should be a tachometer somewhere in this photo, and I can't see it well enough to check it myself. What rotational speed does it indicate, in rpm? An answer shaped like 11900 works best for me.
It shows 1800
